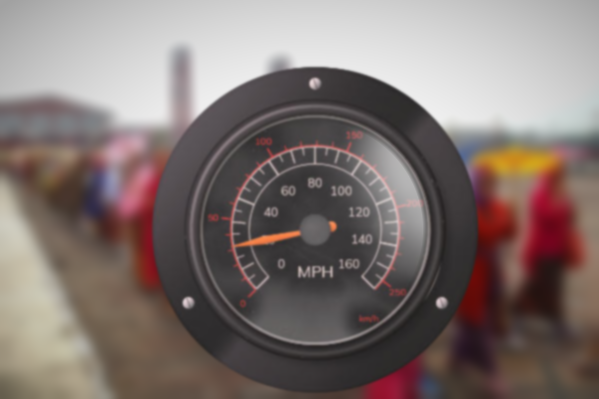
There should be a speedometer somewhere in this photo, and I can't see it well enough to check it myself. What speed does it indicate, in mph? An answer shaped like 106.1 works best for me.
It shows 20
